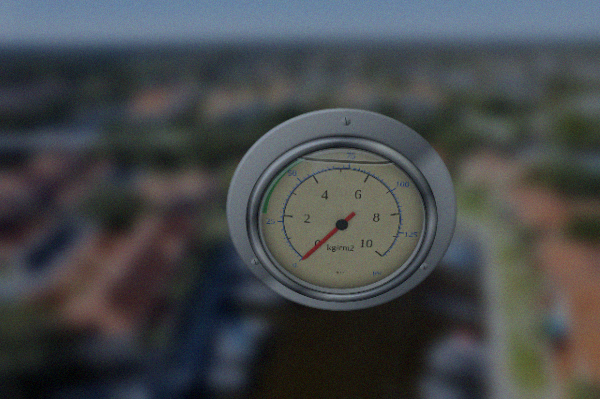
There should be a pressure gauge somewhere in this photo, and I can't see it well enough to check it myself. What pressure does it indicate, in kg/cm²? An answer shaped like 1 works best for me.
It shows 0
